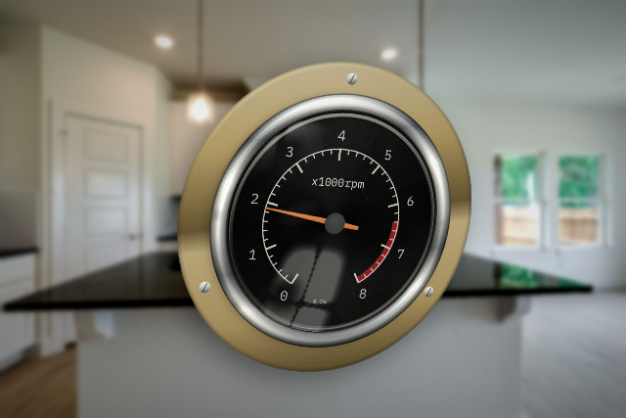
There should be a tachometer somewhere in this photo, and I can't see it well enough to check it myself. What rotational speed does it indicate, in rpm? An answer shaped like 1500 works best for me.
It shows 1900
